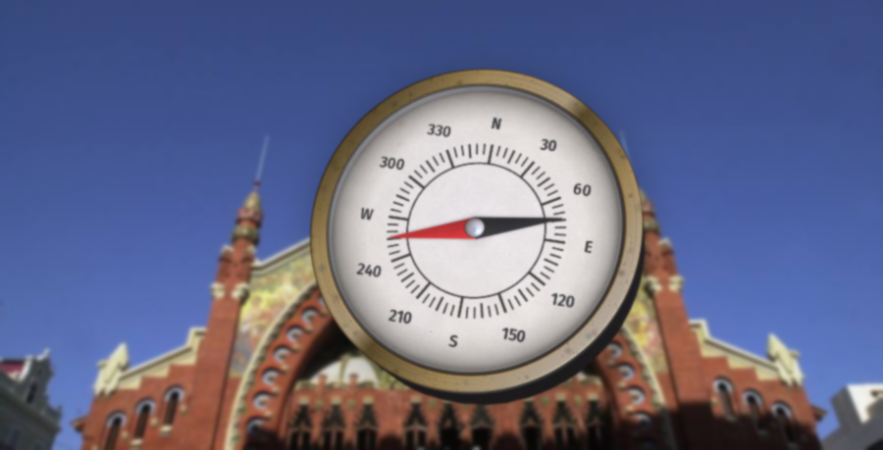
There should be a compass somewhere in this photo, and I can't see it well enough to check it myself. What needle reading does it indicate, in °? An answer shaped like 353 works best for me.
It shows 255
